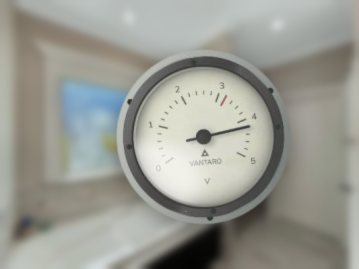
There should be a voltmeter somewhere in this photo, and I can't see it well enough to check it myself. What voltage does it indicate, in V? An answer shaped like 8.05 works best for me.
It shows 4.2
